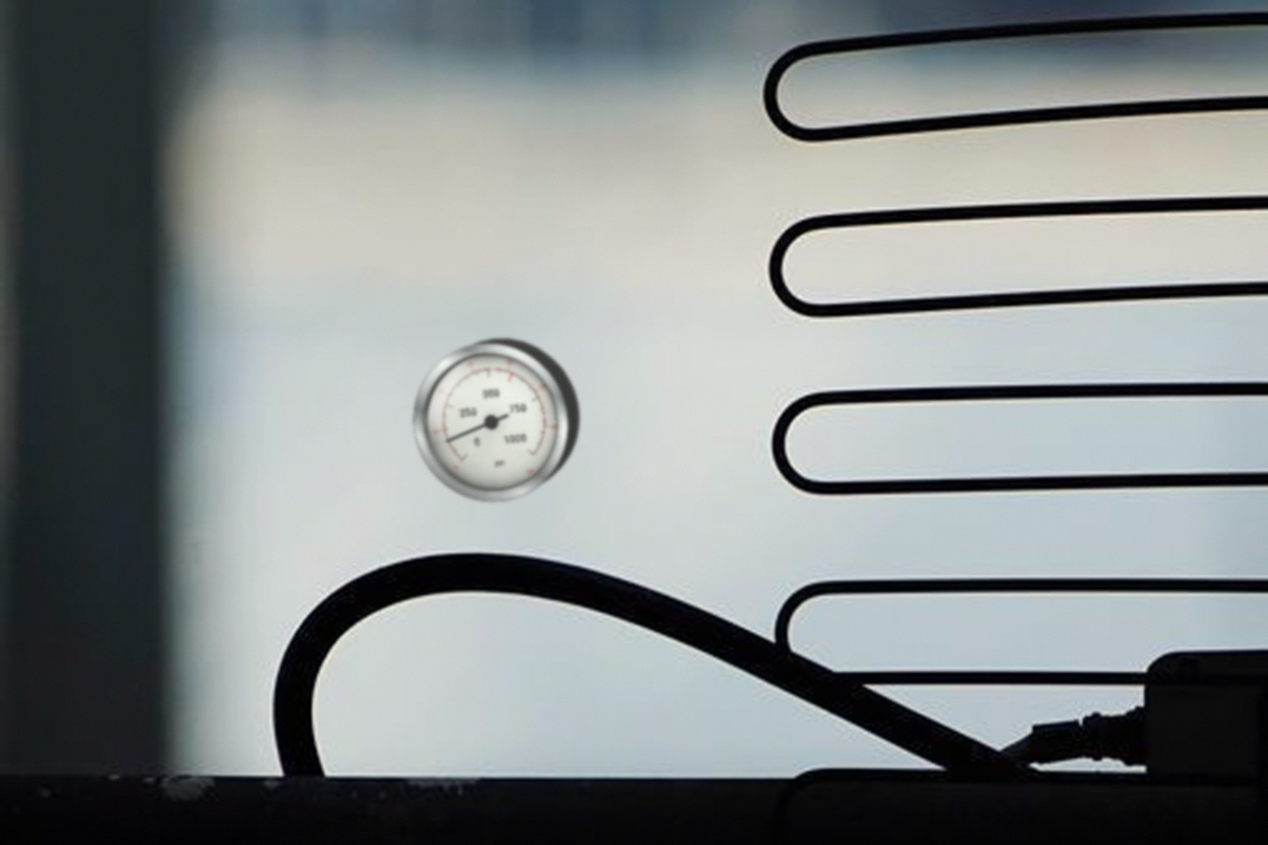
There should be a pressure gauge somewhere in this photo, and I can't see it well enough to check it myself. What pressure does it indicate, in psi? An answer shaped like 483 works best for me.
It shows 100
